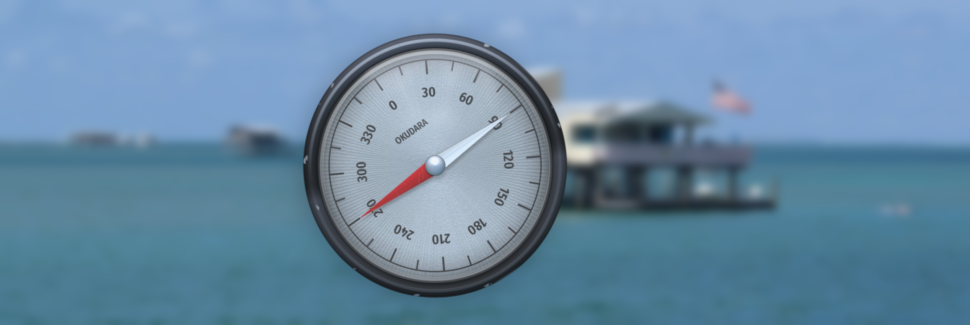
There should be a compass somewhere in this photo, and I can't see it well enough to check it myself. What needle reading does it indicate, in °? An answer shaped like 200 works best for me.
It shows 270
